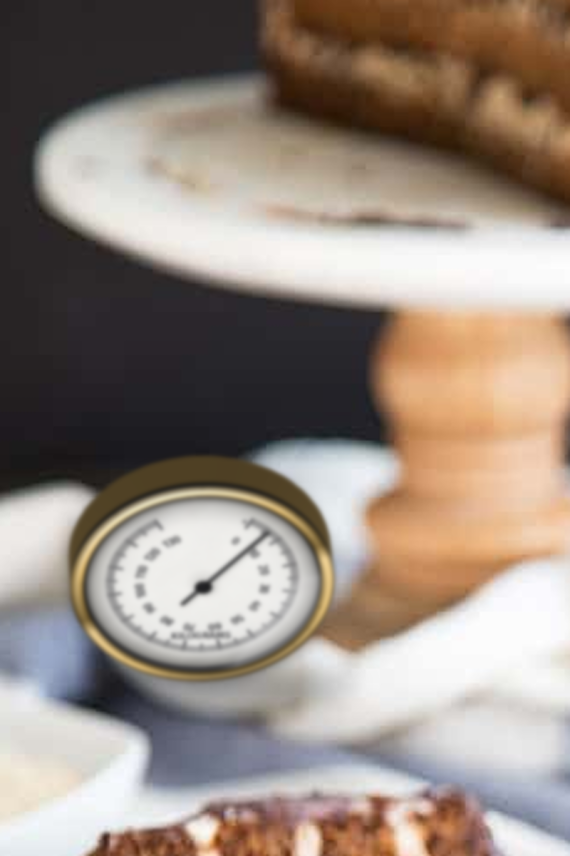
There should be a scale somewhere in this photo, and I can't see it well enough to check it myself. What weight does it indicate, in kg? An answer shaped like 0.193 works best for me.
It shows 5
